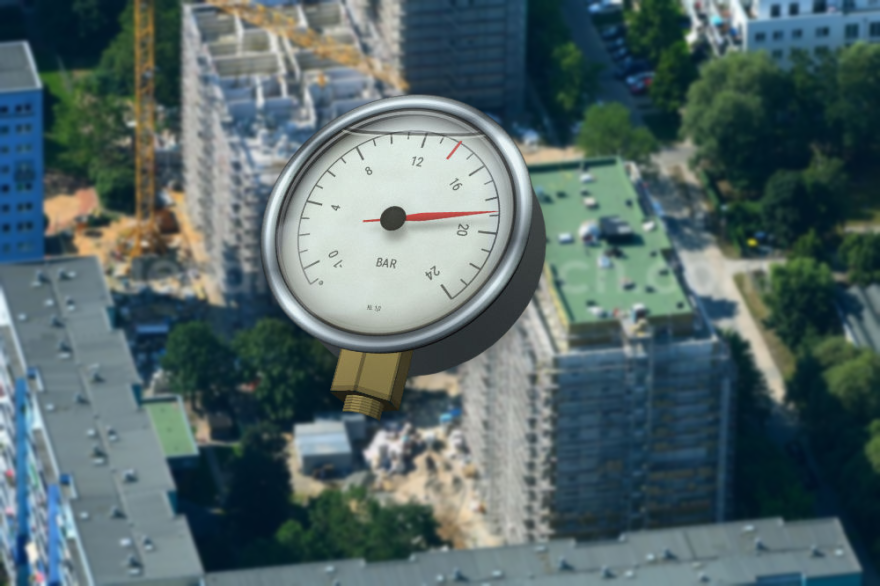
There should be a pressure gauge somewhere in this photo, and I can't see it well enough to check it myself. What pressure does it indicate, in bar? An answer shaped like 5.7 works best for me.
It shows 19
